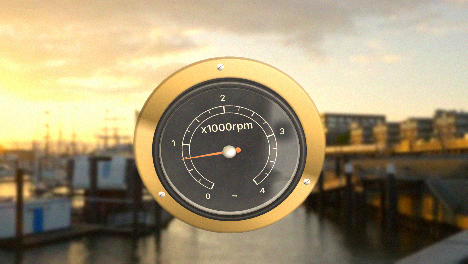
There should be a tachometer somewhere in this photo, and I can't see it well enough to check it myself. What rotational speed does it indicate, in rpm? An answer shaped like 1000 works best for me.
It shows 750
